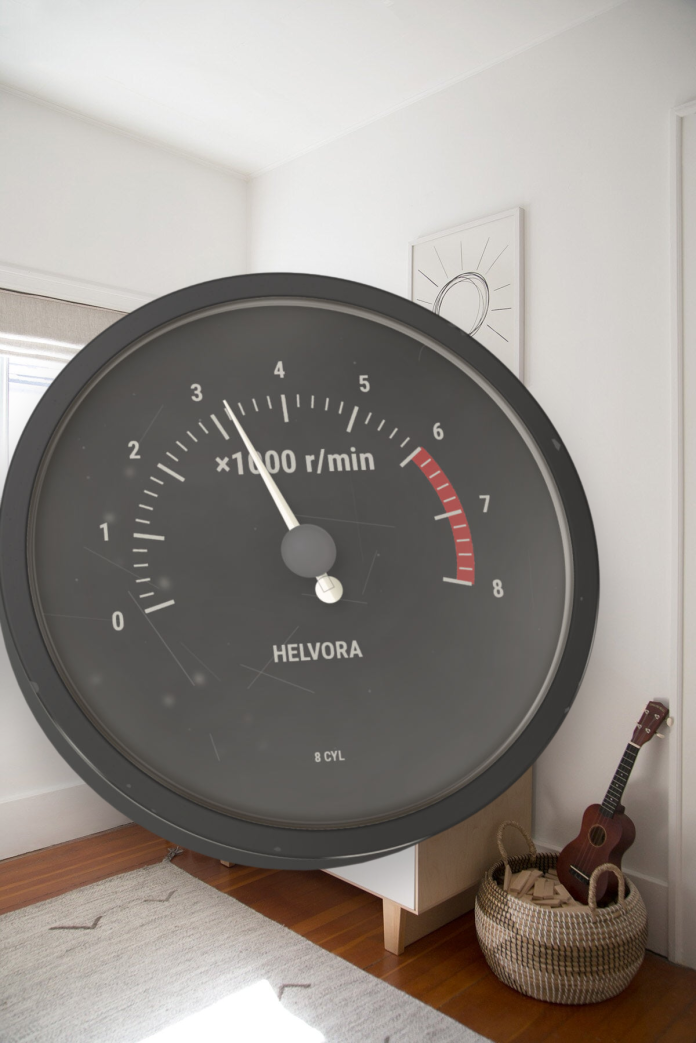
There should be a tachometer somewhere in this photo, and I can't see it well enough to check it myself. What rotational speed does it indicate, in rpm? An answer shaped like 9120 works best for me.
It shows 3200
